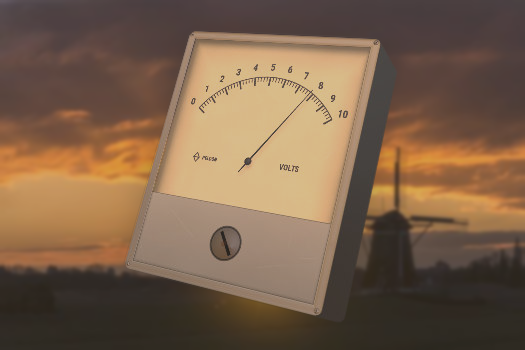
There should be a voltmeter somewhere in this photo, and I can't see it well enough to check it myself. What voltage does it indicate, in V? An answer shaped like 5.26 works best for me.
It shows 8
